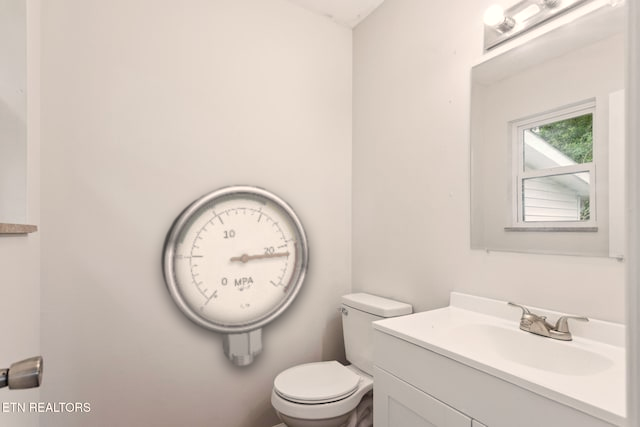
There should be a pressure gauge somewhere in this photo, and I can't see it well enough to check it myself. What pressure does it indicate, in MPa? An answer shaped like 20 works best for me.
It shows 21
